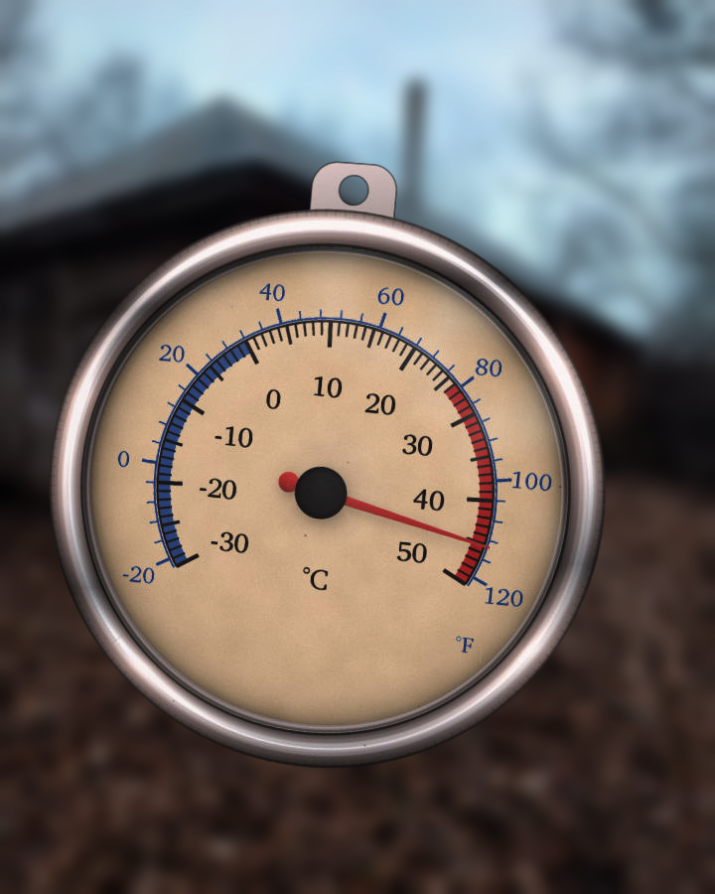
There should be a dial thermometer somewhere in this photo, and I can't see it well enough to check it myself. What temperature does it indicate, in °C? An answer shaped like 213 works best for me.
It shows 45
